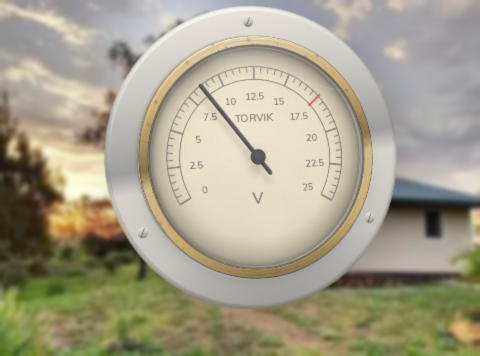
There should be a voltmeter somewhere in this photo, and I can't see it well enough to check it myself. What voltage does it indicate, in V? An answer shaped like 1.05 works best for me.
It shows 8.5
